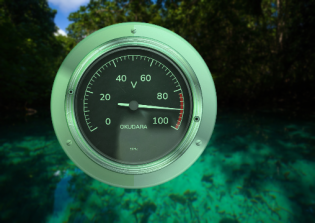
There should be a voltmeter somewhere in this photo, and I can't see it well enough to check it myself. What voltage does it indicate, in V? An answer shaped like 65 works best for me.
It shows 90
